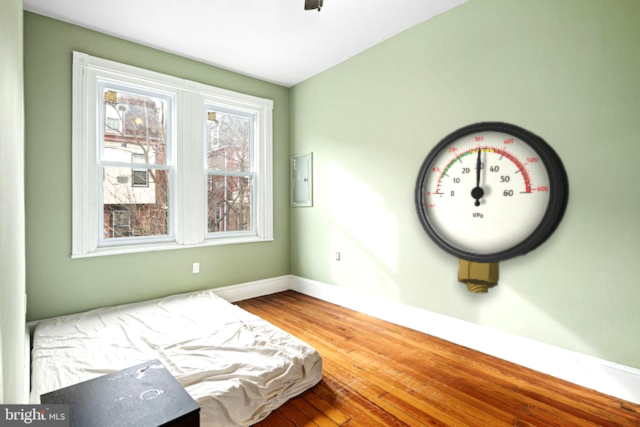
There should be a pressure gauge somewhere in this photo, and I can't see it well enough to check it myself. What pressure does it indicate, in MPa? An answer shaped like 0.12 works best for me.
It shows 30
